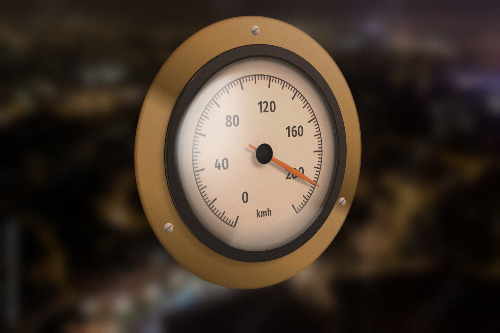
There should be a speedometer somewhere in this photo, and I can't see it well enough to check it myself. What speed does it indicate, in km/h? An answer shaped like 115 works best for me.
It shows 200
